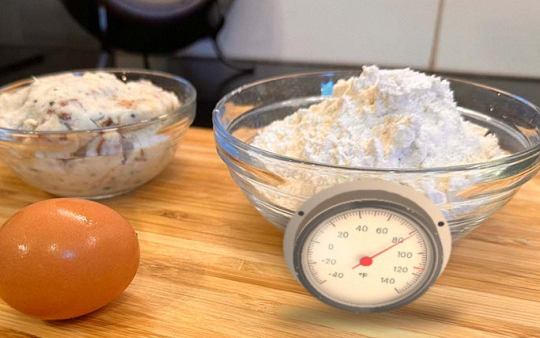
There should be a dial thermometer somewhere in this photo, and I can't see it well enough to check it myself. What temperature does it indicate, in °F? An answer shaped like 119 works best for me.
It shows 80
